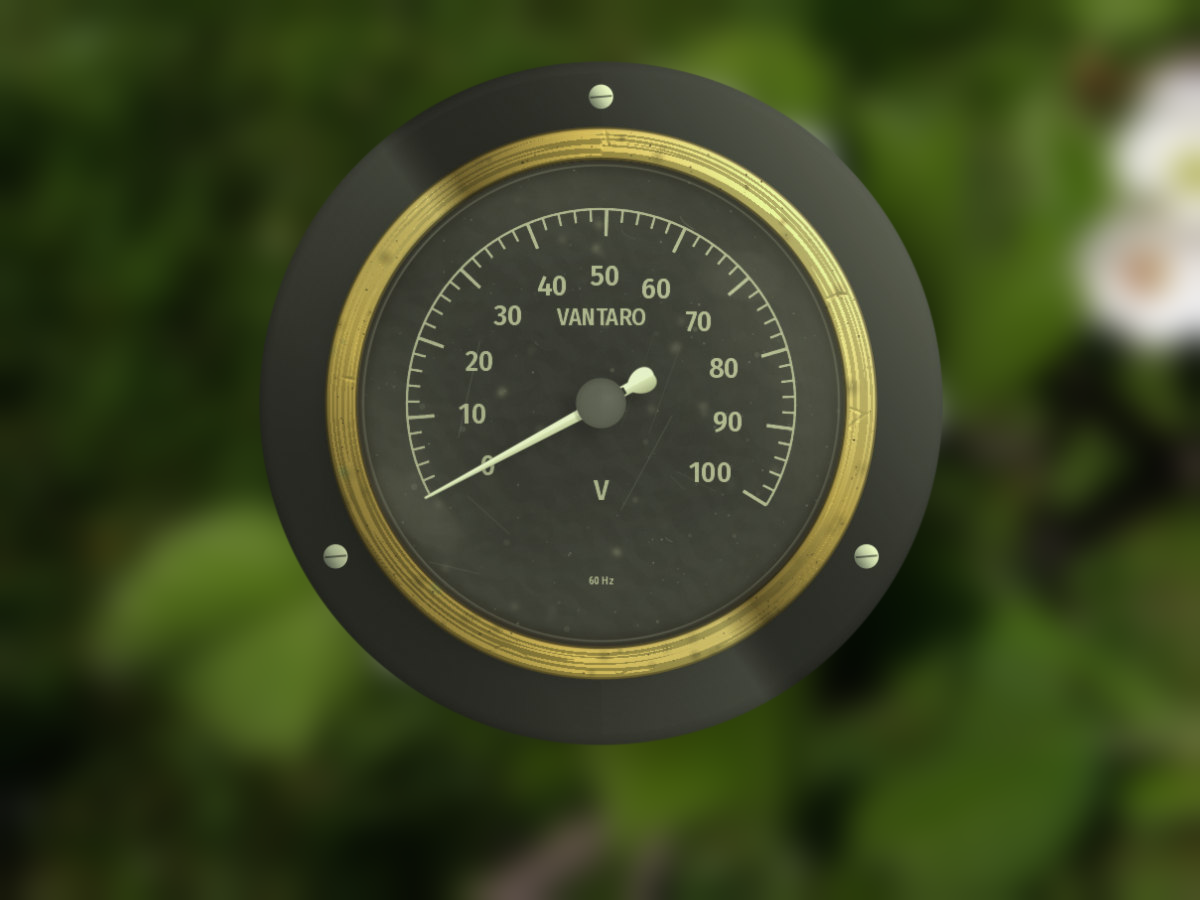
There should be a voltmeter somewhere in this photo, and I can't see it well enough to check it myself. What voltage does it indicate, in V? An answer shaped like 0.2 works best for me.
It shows 0
